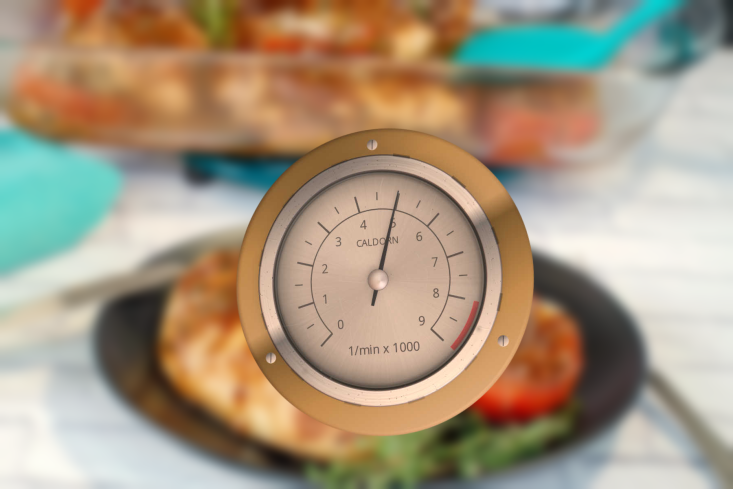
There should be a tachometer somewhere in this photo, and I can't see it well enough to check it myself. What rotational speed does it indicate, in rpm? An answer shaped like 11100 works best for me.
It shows 5000
